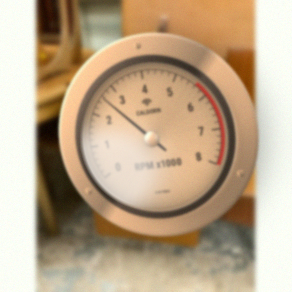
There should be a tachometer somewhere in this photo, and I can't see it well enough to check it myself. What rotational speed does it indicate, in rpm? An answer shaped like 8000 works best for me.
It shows 2600
